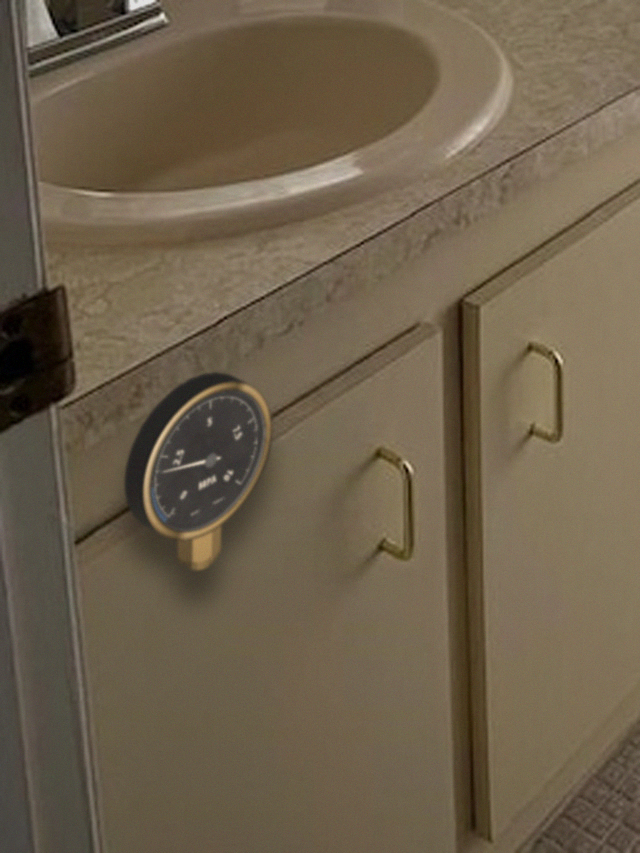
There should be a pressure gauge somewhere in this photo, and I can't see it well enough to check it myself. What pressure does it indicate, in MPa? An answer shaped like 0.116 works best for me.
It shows 2
